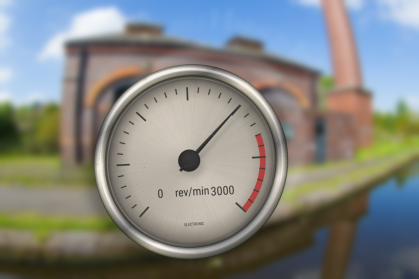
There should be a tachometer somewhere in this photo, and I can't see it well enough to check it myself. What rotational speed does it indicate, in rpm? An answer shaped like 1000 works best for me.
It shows 2000
